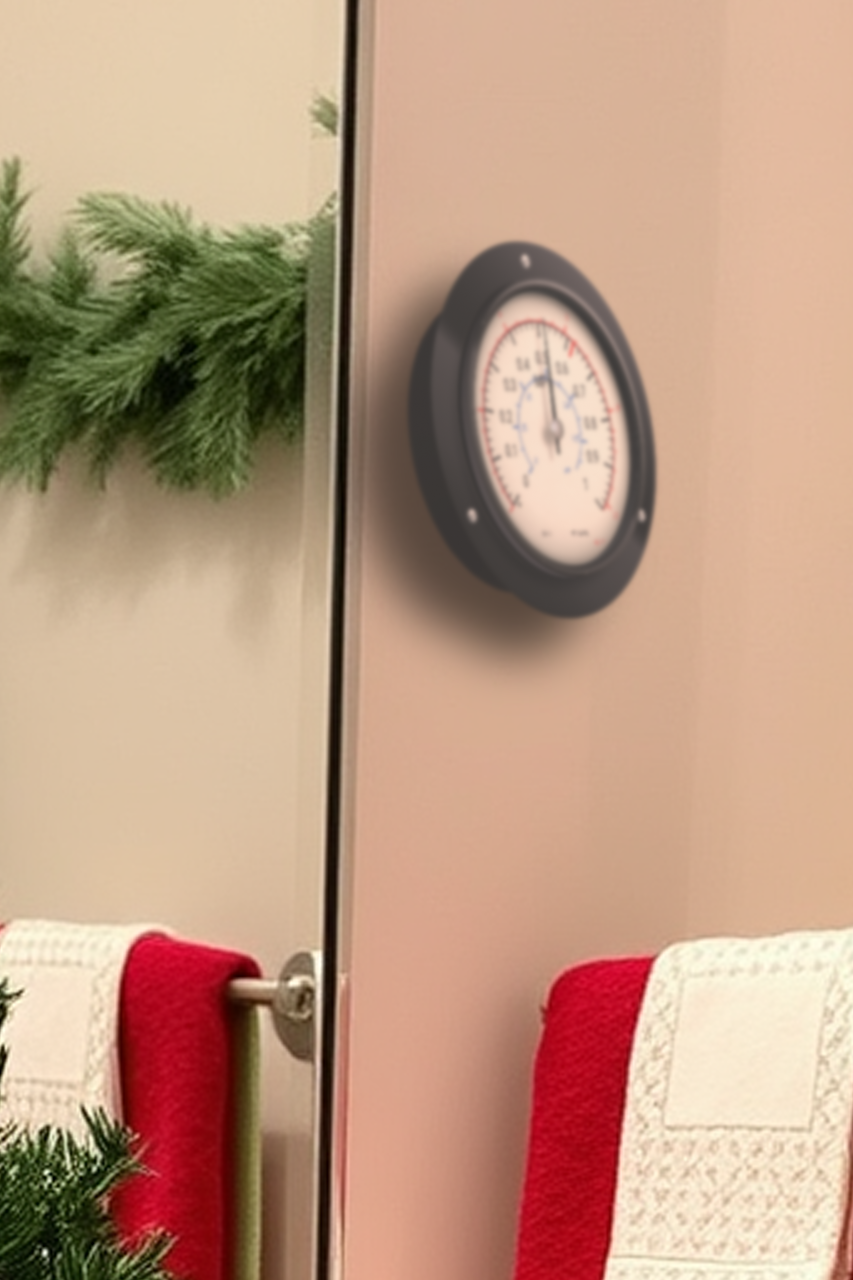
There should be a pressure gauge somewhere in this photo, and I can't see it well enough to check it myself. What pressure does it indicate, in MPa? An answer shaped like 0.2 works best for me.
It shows 0.5
